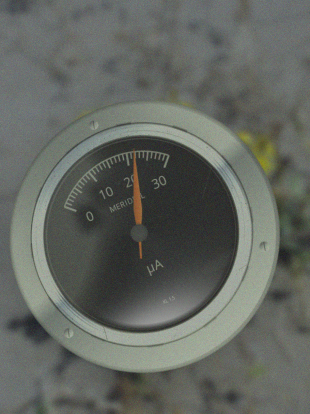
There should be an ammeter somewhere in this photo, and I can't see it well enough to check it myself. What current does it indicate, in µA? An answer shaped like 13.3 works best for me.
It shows 22
